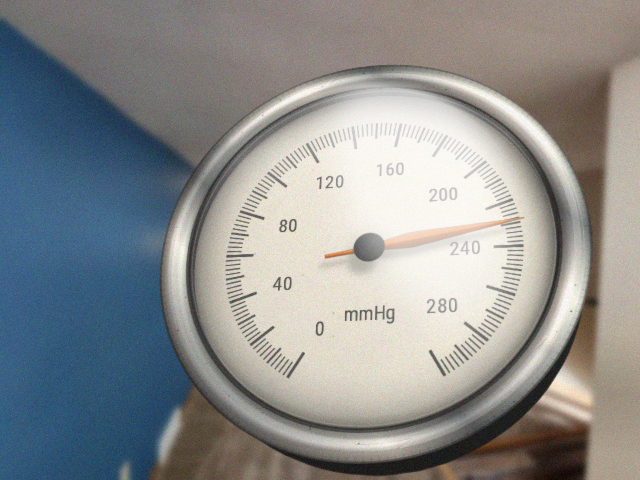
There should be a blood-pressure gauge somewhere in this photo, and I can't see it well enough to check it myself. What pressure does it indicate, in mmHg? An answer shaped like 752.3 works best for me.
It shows 230
